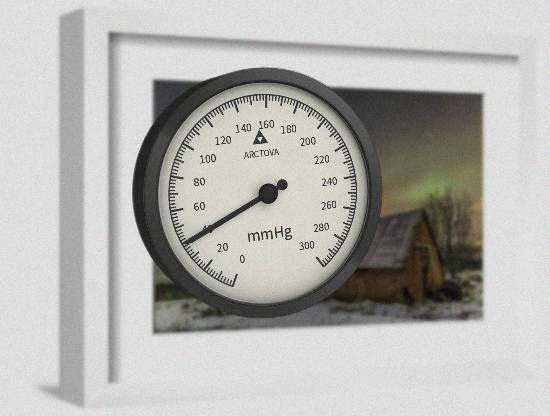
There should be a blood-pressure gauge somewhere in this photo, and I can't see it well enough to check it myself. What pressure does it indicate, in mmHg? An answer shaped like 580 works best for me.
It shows 40
